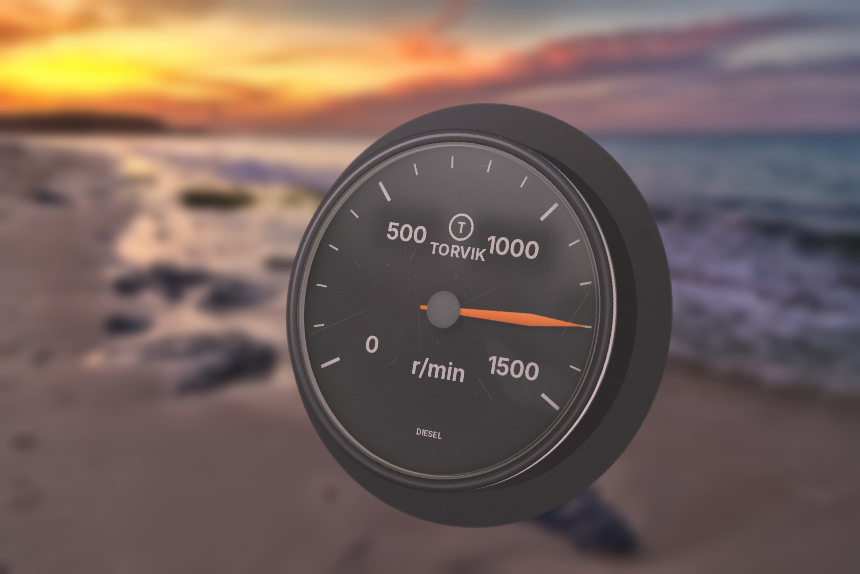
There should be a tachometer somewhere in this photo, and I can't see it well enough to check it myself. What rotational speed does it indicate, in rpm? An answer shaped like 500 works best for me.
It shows 1300
